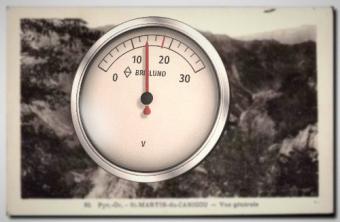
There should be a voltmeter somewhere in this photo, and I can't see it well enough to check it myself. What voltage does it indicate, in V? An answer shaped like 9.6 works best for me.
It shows 14
